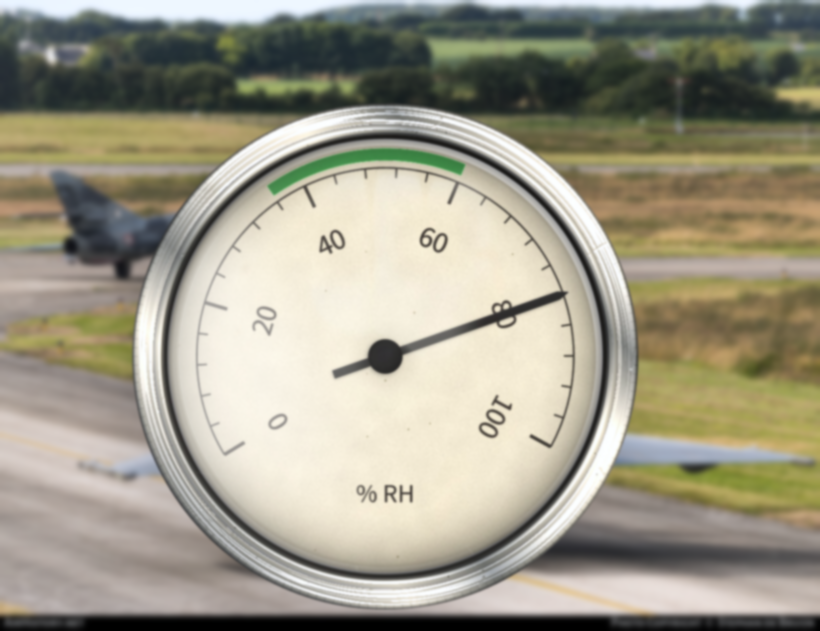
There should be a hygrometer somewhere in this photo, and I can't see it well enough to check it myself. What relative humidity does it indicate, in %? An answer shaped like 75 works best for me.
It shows 80
